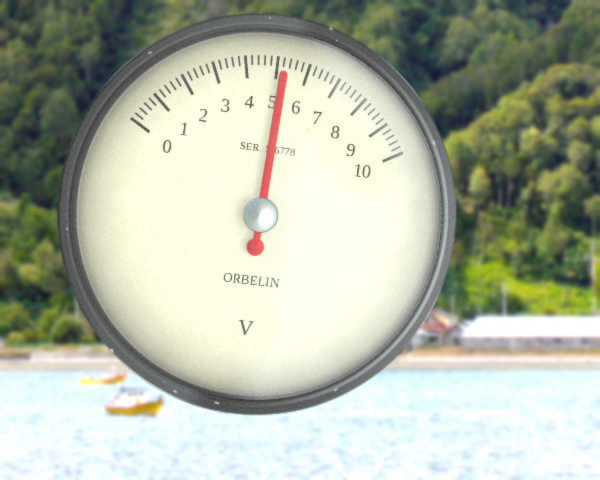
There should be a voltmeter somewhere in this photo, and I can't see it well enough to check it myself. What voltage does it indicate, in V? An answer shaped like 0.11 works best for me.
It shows 5.2
